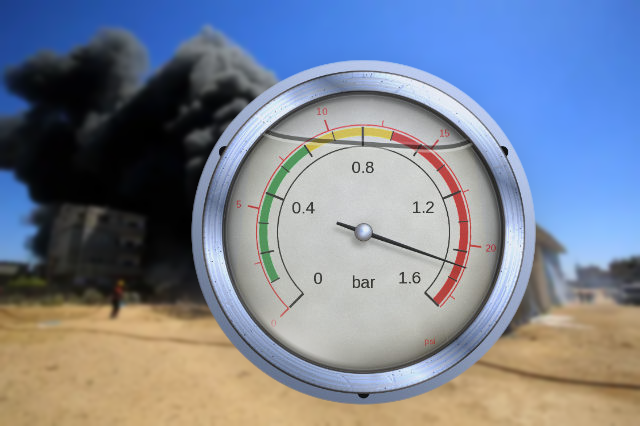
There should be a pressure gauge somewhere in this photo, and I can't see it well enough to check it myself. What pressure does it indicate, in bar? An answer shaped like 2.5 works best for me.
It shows 1.45
